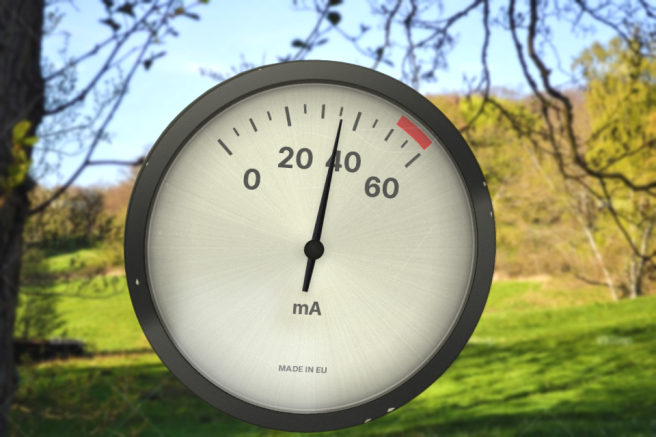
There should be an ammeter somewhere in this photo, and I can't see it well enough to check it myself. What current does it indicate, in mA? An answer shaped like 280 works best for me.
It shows 35
